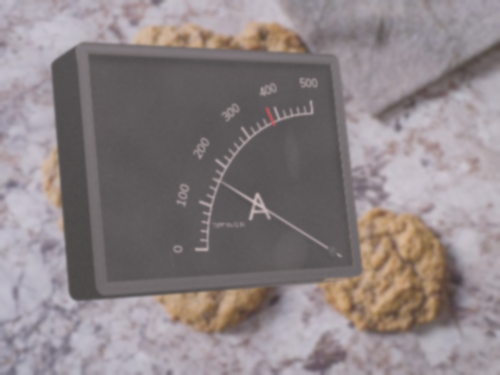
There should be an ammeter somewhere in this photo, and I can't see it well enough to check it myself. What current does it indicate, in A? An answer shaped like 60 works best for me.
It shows 160
